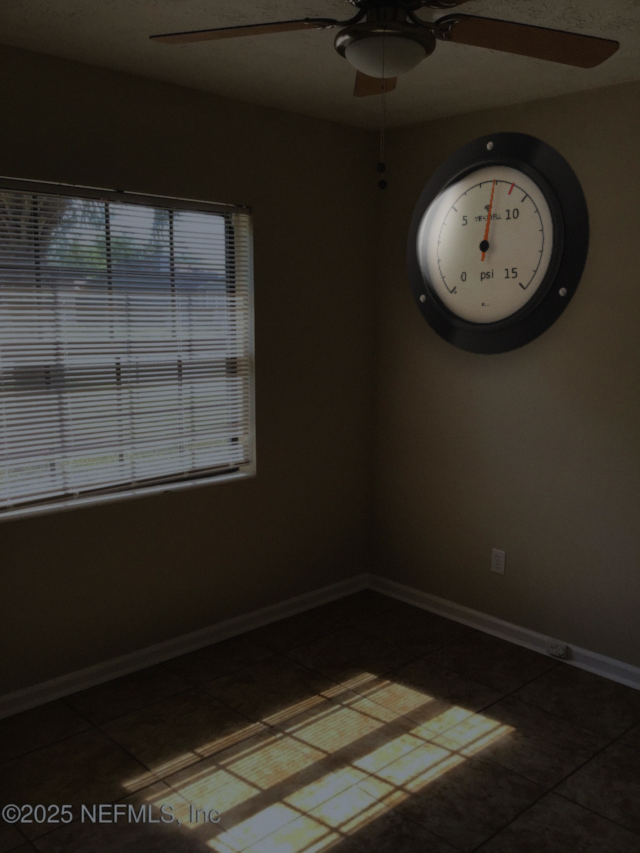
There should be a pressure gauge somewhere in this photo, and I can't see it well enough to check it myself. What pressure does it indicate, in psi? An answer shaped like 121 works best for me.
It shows 8
